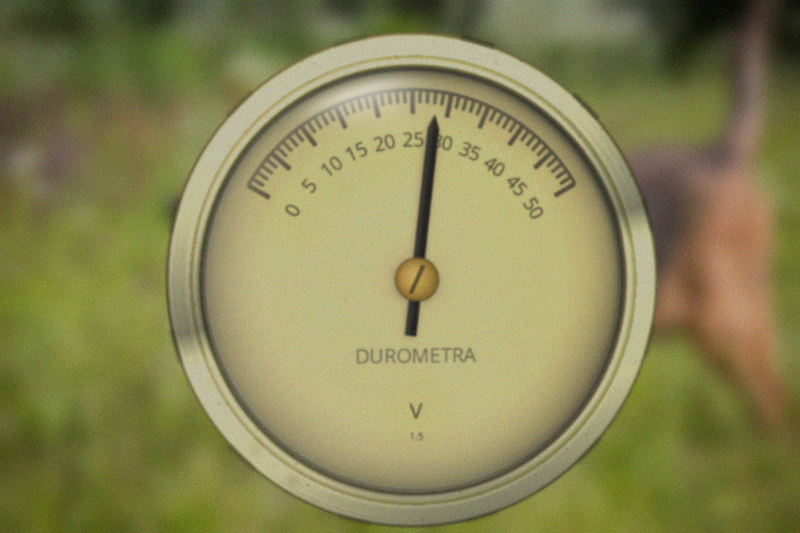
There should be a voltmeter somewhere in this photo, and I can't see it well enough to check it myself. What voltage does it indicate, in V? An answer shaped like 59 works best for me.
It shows 28
